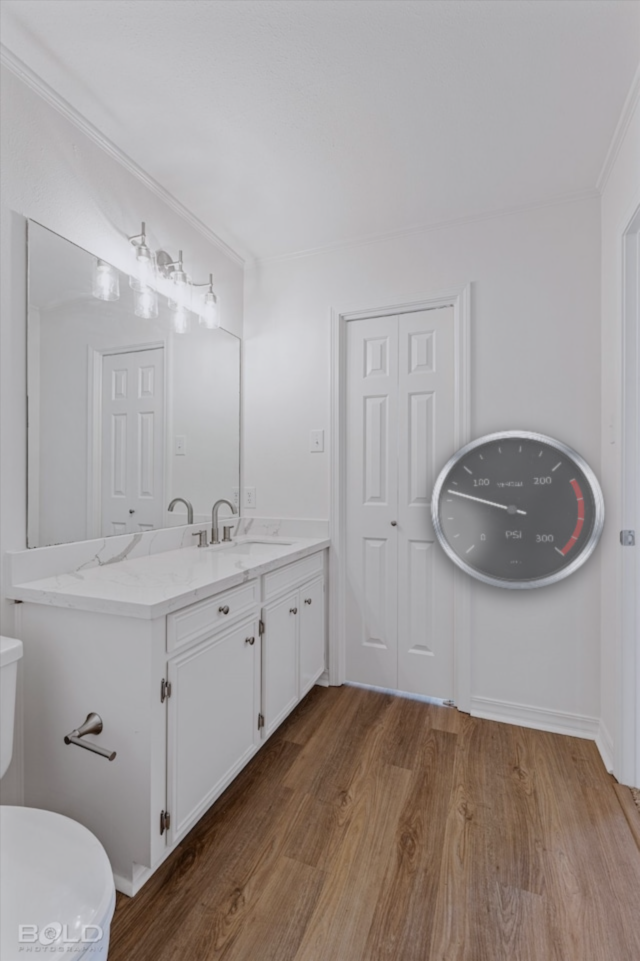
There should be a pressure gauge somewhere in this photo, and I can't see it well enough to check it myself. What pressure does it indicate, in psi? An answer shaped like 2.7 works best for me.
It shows 70
